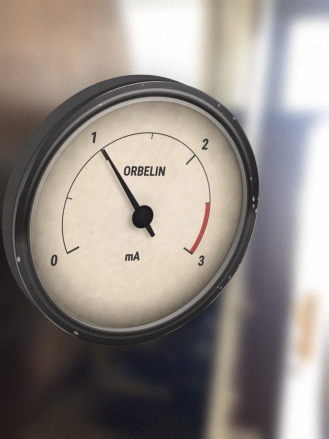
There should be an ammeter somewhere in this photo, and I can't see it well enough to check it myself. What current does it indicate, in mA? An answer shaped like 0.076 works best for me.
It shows 1
